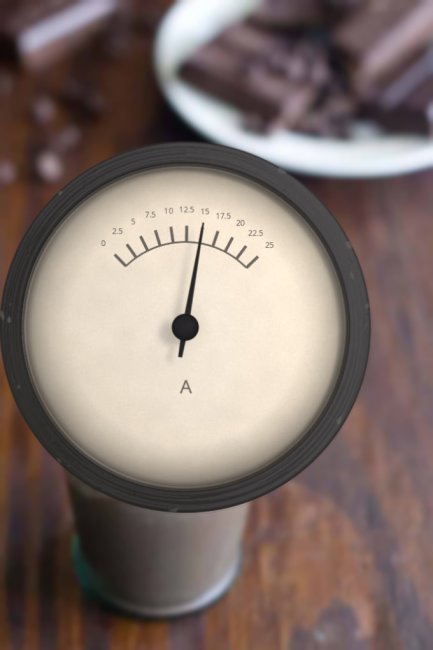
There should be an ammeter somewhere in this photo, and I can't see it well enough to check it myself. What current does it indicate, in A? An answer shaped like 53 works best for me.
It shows 15
